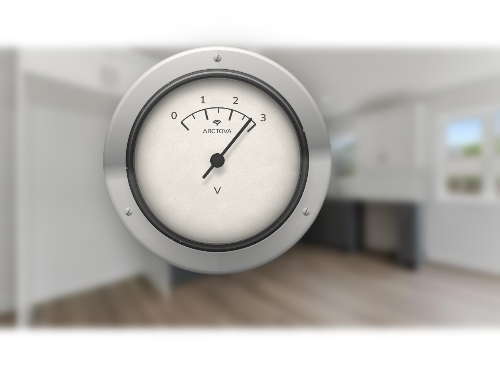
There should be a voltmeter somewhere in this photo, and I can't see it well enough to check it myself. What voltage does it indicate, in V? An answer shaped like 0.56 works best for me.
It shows 2.75
